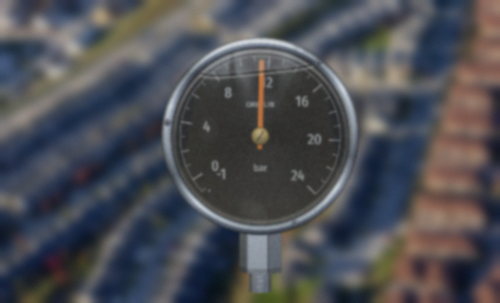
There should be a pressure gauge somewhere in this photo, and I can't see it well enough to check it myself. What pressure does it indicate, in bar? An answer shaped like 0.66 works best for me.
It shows 11.5
